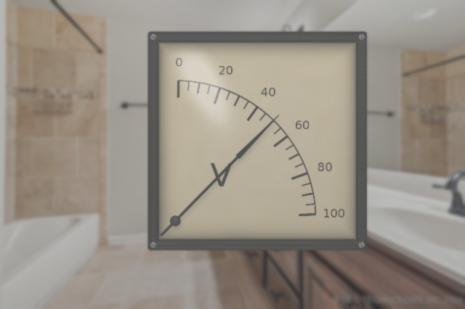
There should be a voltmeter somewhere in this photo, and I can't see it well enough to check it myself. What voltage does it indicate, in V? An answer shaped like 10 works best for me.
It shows 50
